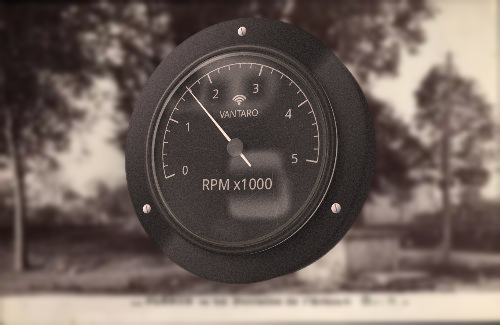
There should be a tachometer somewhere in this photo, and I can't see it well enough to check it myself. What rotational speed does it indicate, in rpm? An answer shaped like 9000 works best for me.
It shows 1600
